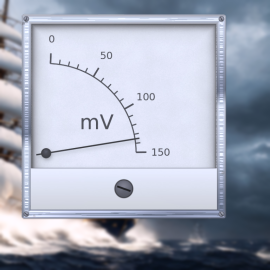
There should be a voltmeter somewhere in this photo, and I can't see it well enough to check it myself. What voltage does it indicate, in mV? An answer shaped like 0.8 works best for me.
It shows 135
